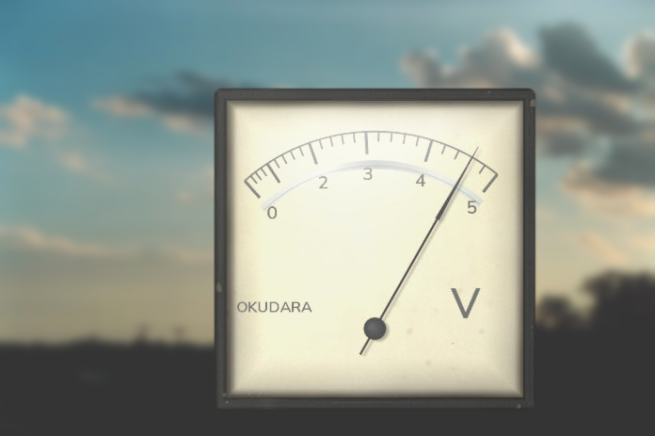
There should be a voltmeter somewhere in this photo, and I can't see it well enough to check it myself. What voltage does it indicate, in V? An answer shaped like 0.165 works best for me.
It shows 4.6
